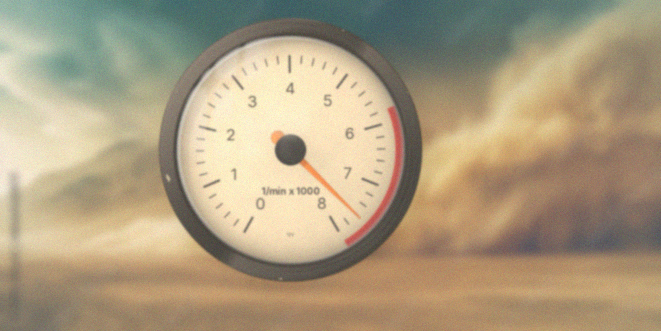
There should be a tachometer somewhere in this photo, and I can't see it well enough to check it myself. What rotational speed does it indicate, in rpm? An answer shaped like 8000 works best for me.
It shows 7600
